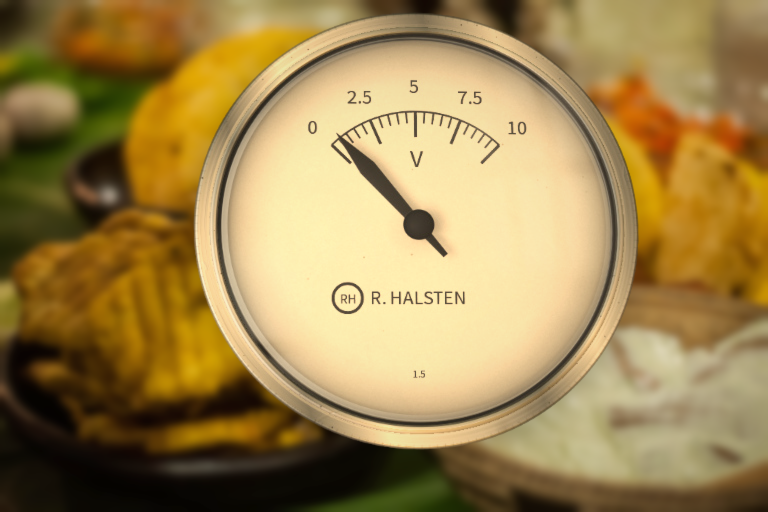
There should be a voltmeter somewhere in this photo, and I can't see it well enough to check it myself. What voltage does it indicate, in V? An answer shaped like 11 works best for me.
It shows 0.5
